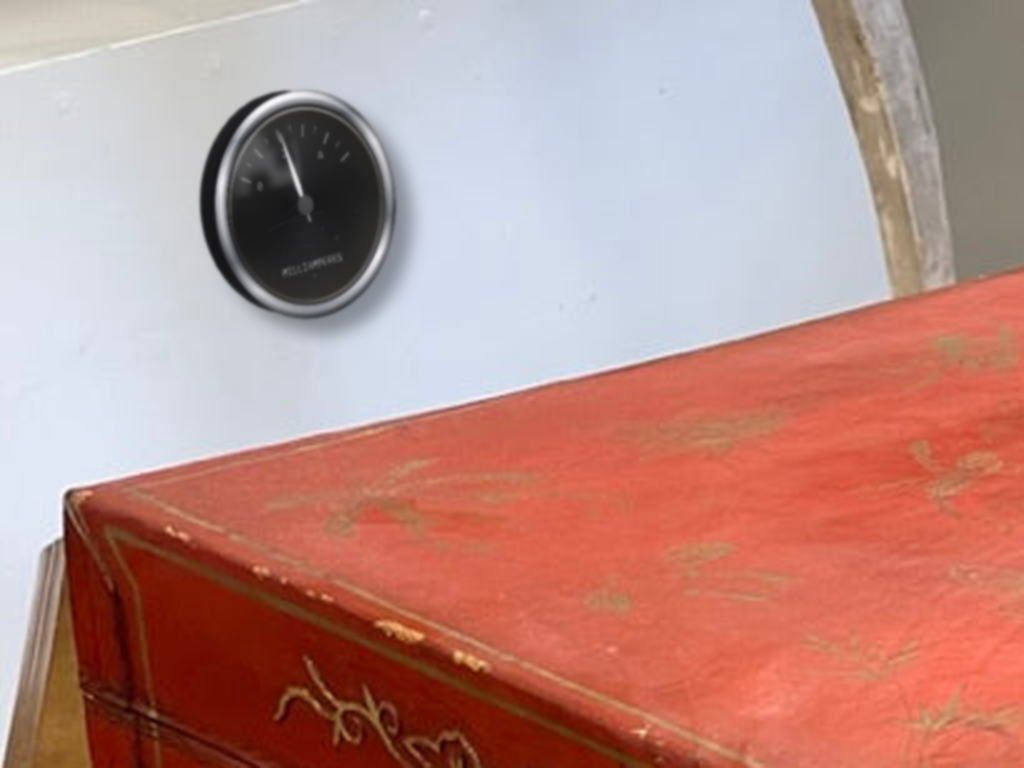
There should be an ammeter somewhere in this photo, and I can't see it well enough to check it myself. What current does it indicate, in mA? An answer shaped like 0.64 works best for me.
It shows 2
